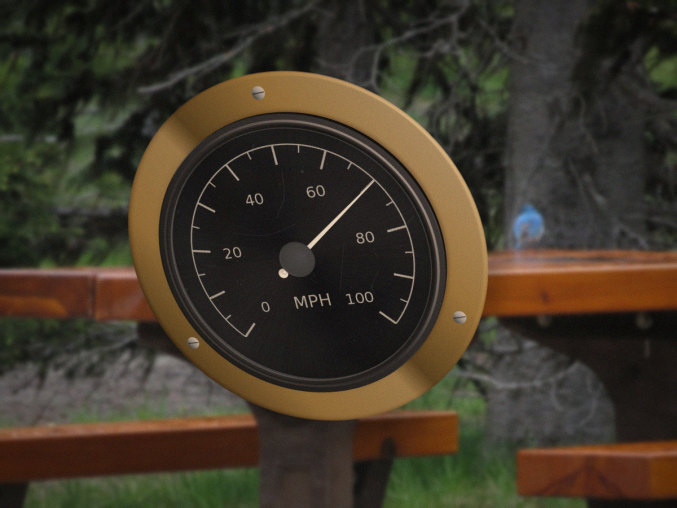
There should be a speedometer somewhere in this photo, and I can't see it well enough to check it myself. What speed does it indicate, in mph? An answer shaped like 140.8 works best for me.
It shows 70
